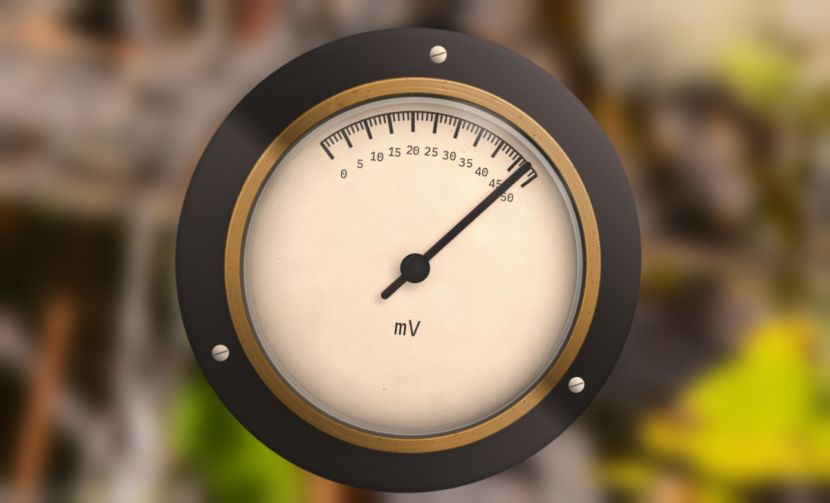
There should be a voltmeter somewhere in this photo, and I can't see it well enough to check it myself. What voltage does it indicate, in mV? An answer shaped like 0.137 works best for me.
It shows 47
